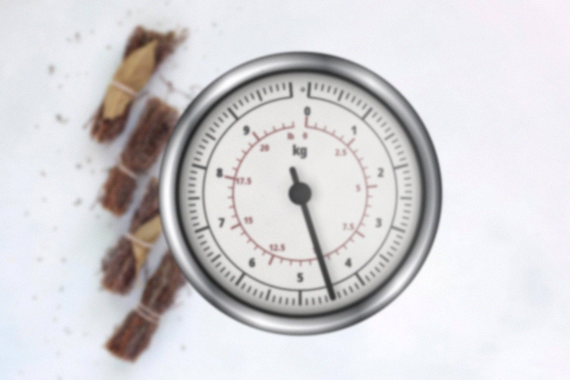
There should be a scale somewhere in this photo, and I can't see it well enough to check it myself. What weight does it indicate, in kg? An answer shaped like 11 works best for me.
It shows 4.5
